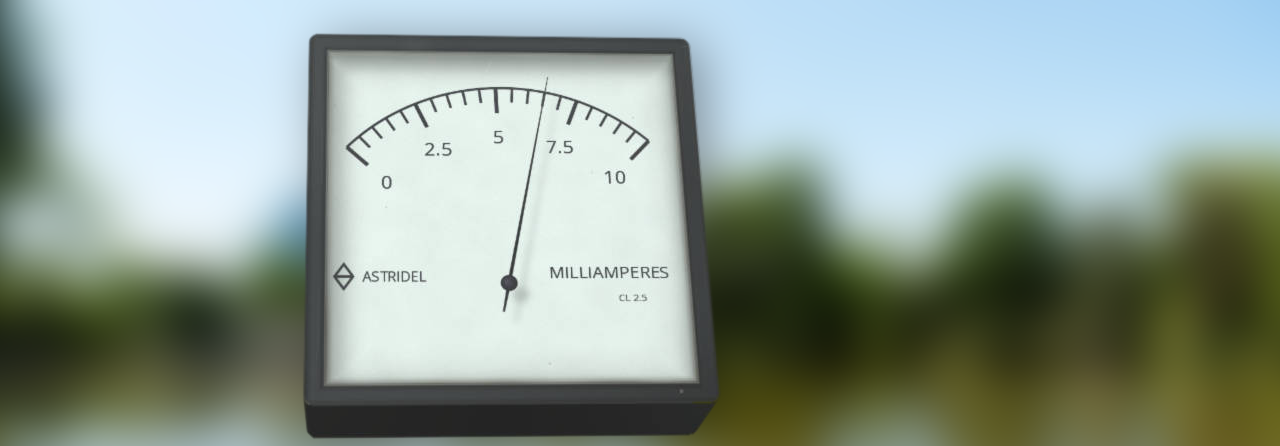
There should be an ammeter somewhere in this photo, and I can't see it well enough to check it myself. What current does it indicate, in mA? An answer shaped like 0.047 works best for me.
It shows 6.5
